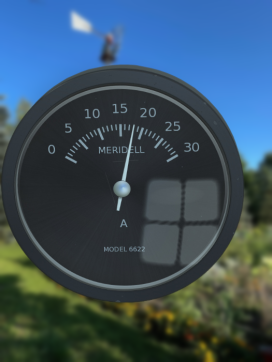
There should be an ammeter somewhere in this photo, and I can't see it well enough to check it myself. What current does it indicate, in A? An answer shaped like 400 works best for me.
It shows 18
